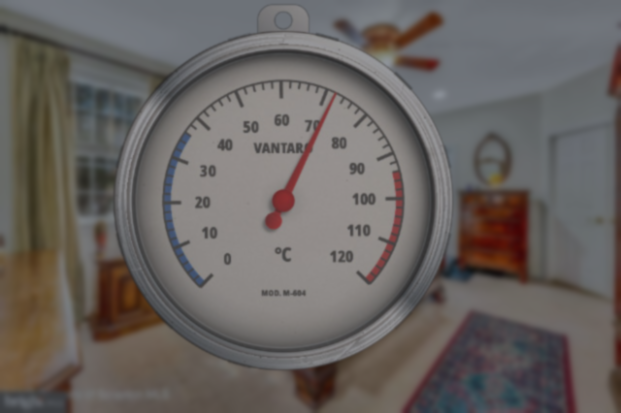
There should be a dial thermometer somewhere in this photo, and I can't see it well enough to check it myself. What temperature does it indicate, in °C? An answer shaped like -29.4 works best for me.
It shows 72
